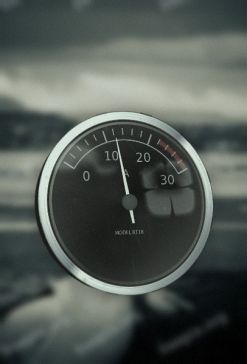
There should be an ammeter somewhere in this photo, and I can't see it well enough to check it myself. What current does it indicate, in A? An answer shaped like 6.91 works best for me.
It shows 12
